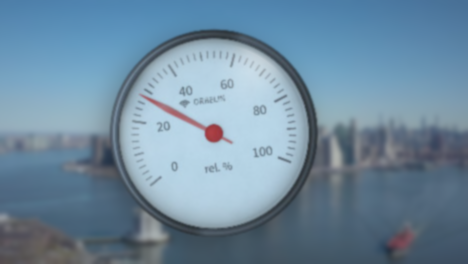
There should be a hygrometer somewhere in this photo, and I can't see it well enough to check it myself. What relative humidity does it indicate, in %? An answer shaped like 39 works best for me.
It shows 28
